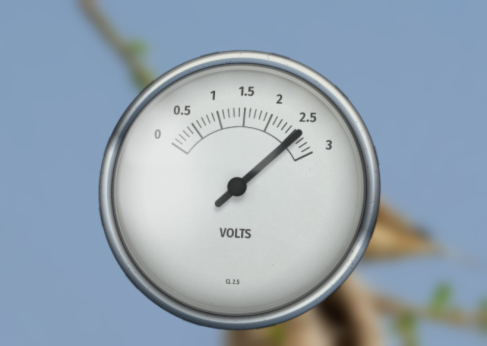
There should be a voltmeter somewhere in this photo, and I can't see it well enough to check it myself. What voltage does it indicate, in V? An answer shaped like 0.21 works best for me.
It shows 2.6
